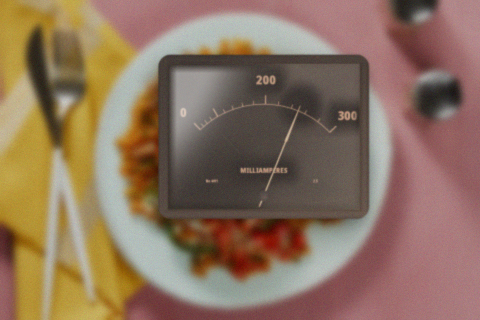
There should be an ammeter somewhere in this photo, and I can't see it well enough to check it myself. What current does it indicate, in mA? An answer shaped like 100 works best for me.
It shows 250
